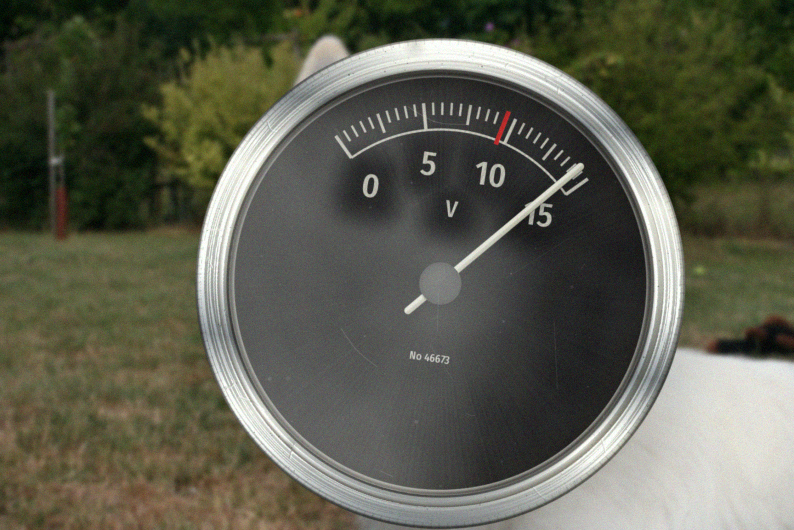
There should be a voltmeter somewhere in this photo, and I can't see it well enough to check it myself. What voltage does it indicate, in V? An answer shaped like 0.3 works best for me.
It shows 14.25
